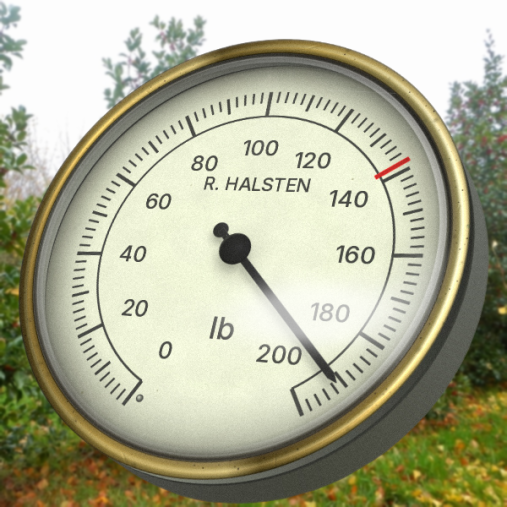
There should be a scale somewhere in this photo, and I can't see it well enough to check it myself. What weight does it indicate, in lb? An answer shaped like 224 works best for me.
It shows 191
